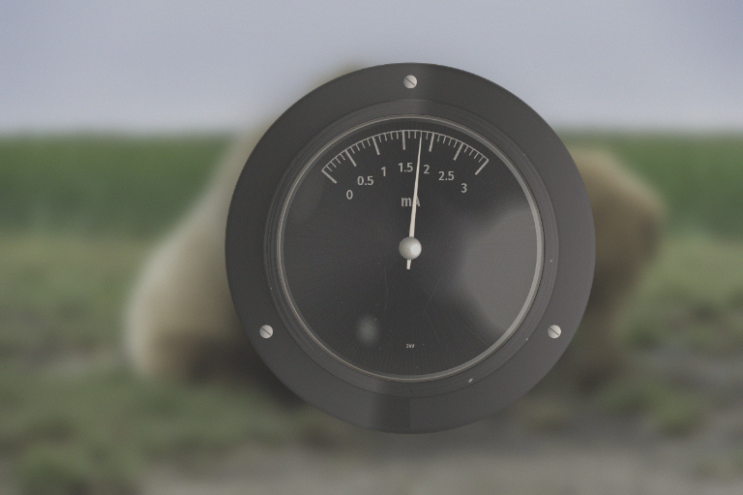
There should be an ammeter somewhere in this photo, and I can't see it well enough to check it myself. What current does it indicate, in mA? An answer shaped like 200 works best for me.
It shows 1.8
